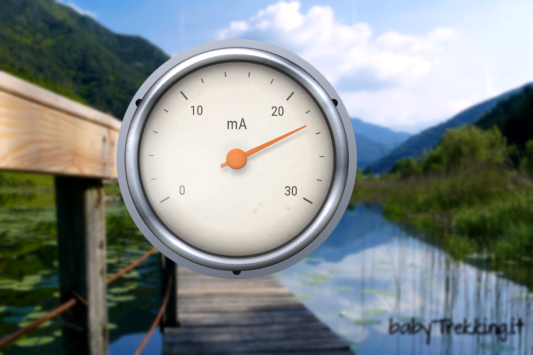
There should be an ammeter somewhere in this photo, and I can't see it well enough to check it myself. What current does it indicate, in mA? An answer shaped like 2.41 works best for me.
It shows 23
